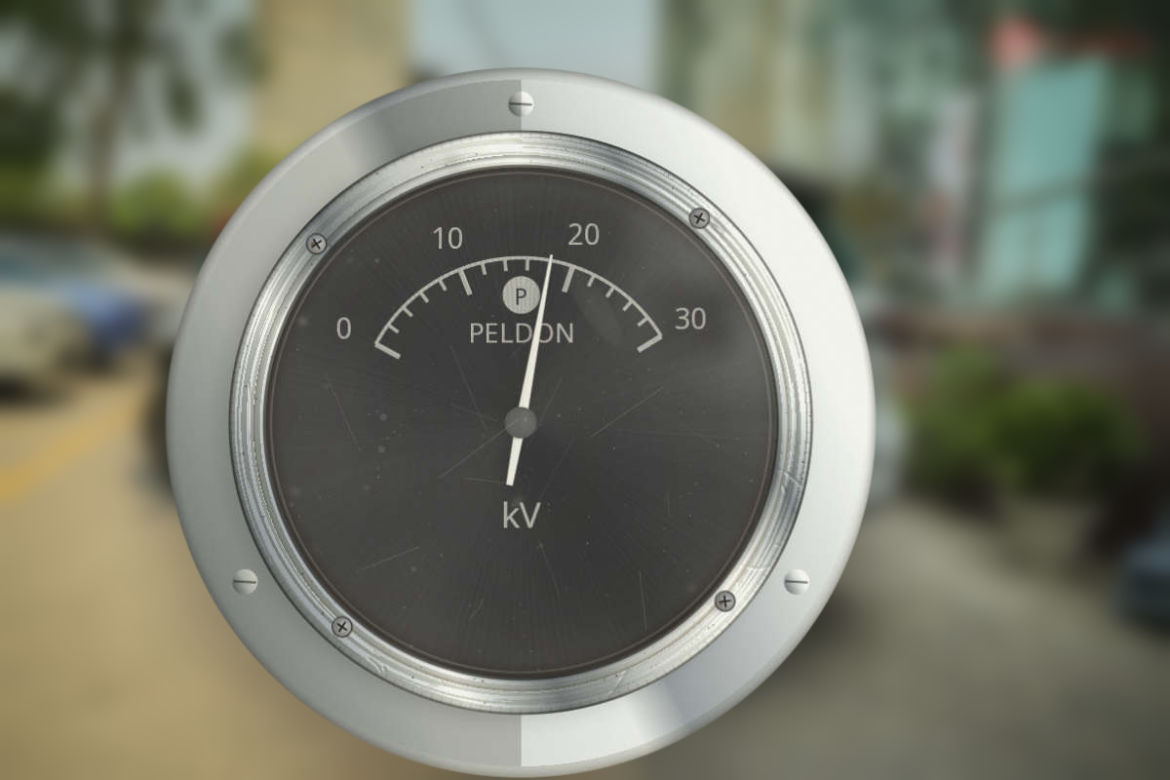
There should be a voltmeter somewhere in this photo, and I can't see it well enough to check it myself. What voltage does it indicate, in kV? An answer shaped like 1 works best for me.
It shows 18
